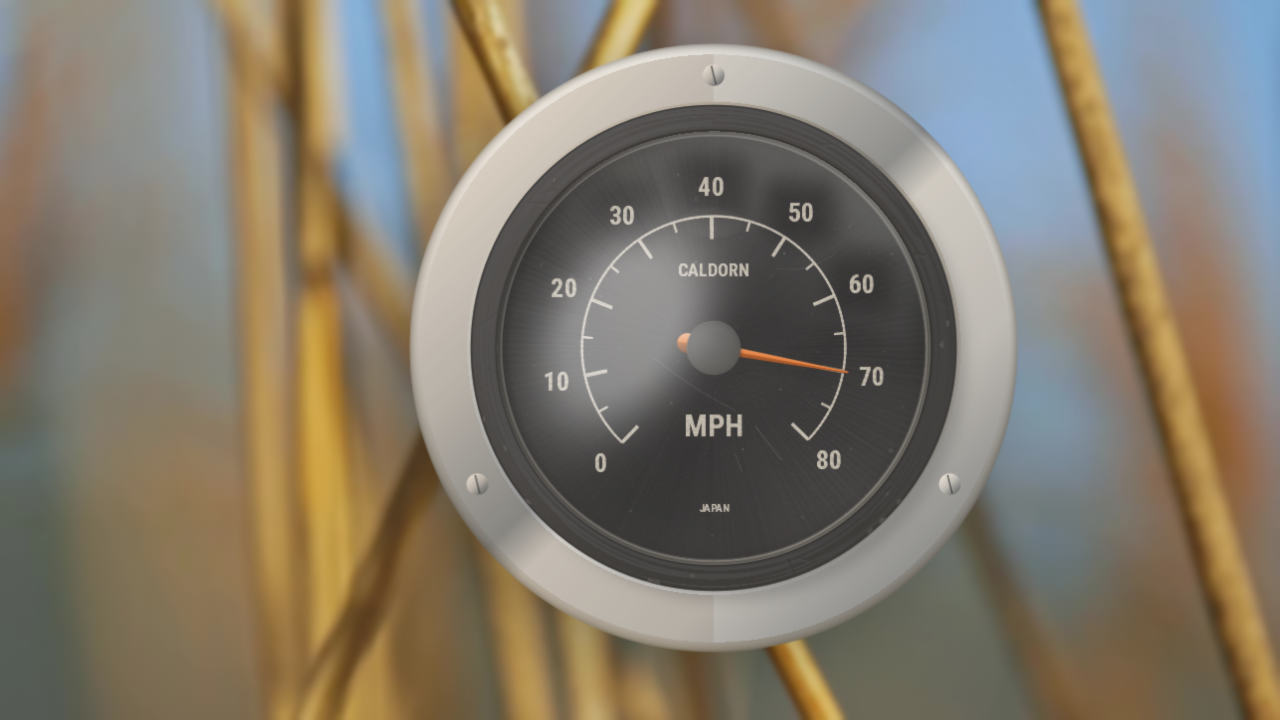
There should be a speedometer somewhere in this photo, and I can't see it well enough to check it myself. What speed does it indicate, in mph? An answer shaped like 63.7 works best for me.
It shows 70
